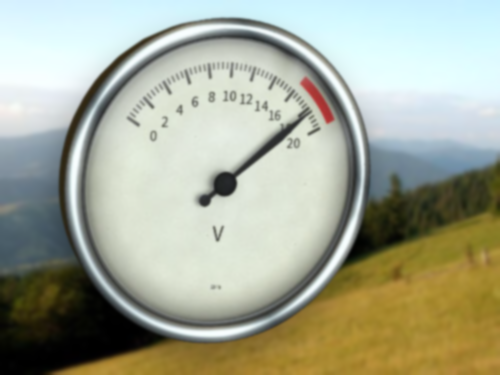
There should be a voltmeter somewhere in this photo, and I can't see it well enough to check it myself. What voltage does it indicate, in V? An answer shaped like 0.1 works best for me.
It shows 18
